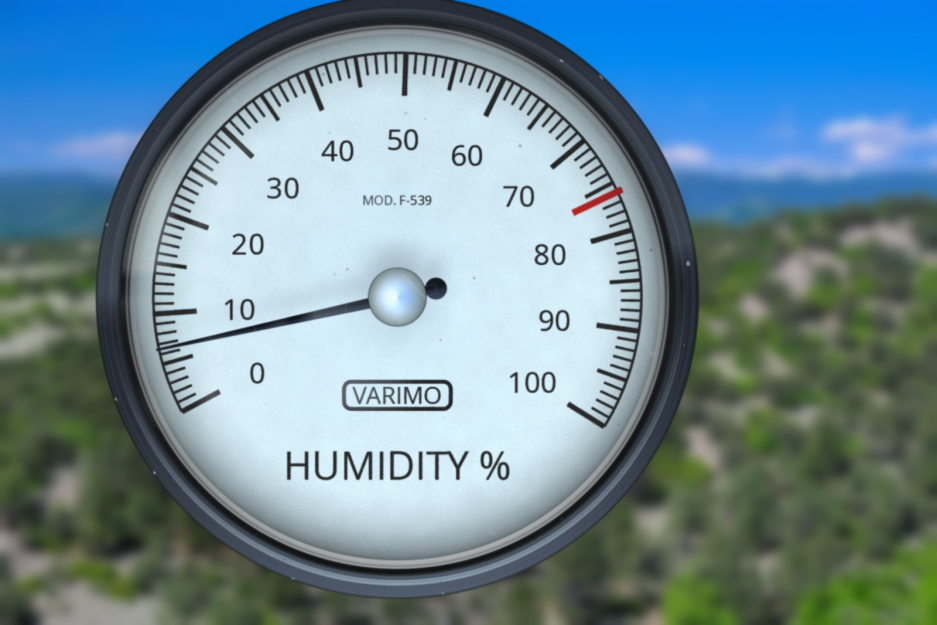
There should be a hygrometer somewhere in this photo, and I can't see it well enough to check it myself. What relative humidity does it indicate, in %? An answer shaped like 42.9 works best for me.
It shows 6.5
